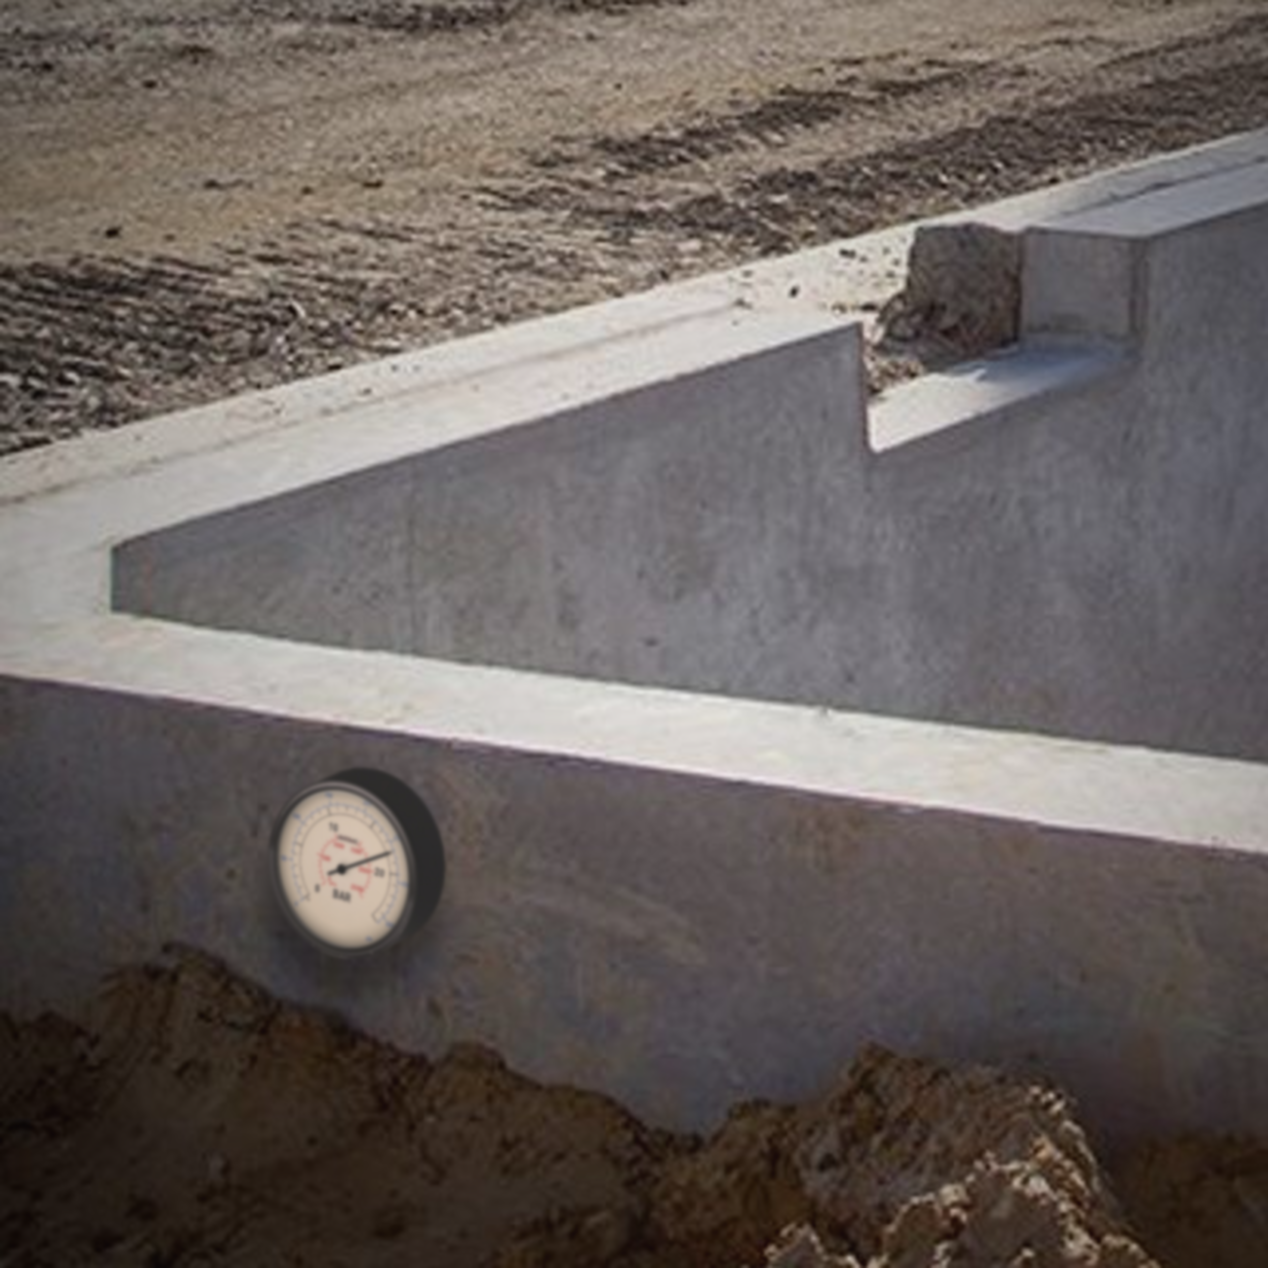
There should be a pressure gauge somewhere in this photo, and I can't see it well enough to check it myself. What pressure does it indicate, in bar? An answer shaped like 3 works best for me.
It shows 18
